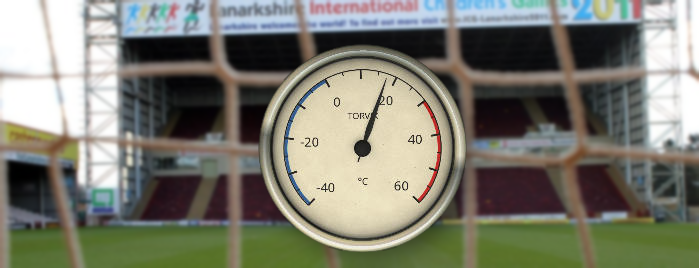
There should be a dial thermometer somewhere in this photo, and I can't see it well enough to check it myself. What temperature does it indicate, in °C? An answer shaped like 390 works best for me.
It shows 17.5
